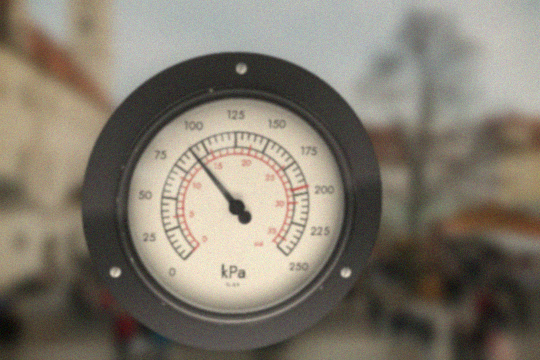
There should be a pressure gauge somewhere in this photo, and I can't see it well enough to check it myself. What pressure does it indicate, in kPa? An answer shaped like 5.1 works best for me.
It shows 90
